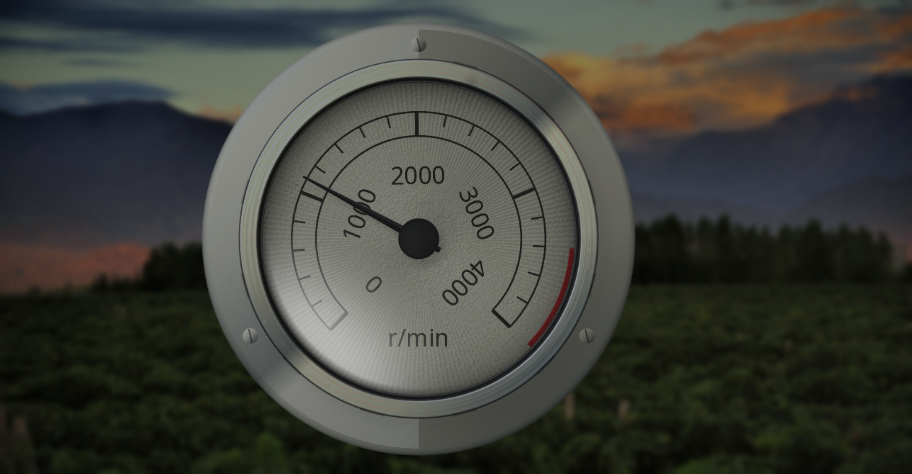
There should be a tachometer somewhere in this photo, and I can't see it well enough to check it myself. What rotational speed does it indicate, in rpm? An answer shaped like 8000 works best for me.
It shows 1100
